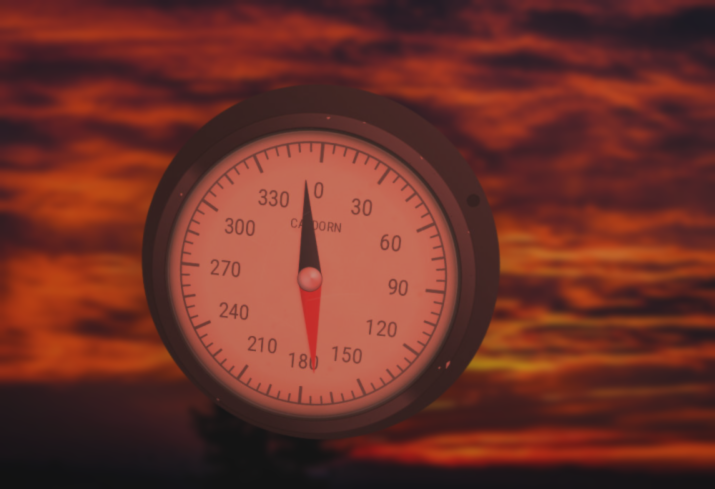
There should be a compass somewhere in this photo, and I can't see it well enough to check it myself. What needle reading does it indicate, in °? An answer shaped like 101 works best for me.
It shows 172.5
